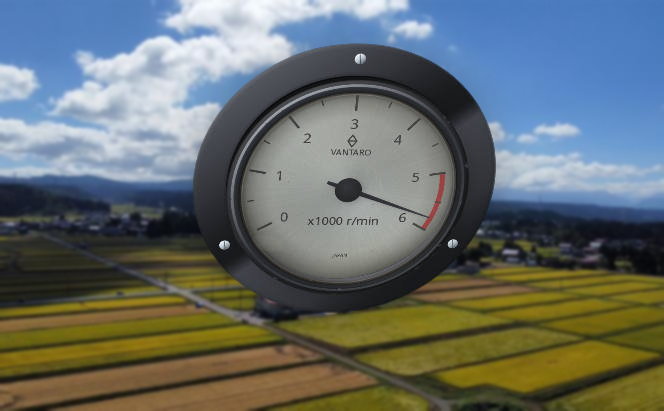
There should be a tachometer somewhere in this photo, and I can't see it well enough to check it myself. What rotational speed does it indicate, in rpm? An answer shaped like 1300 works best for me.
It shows 5750
